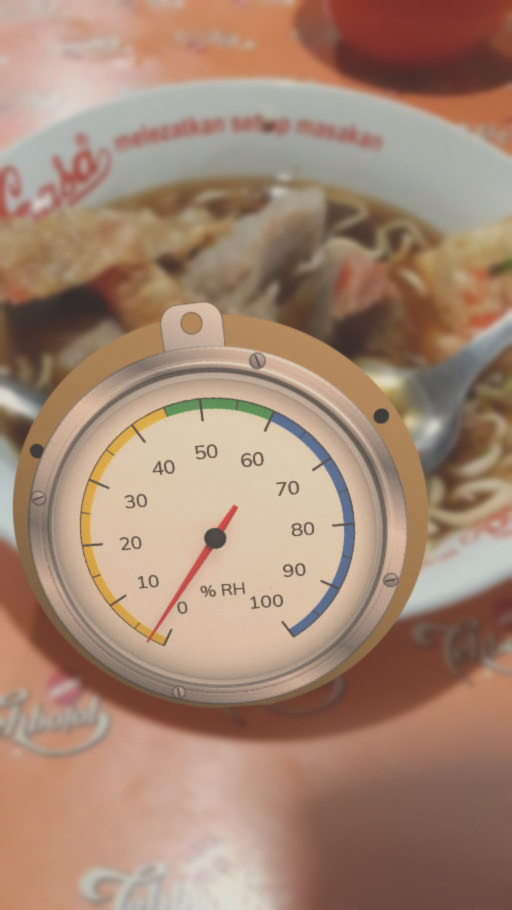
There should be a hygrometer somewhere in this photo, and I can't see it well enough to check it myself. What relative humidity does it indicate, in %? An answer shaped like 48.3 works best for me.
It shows 2.5
